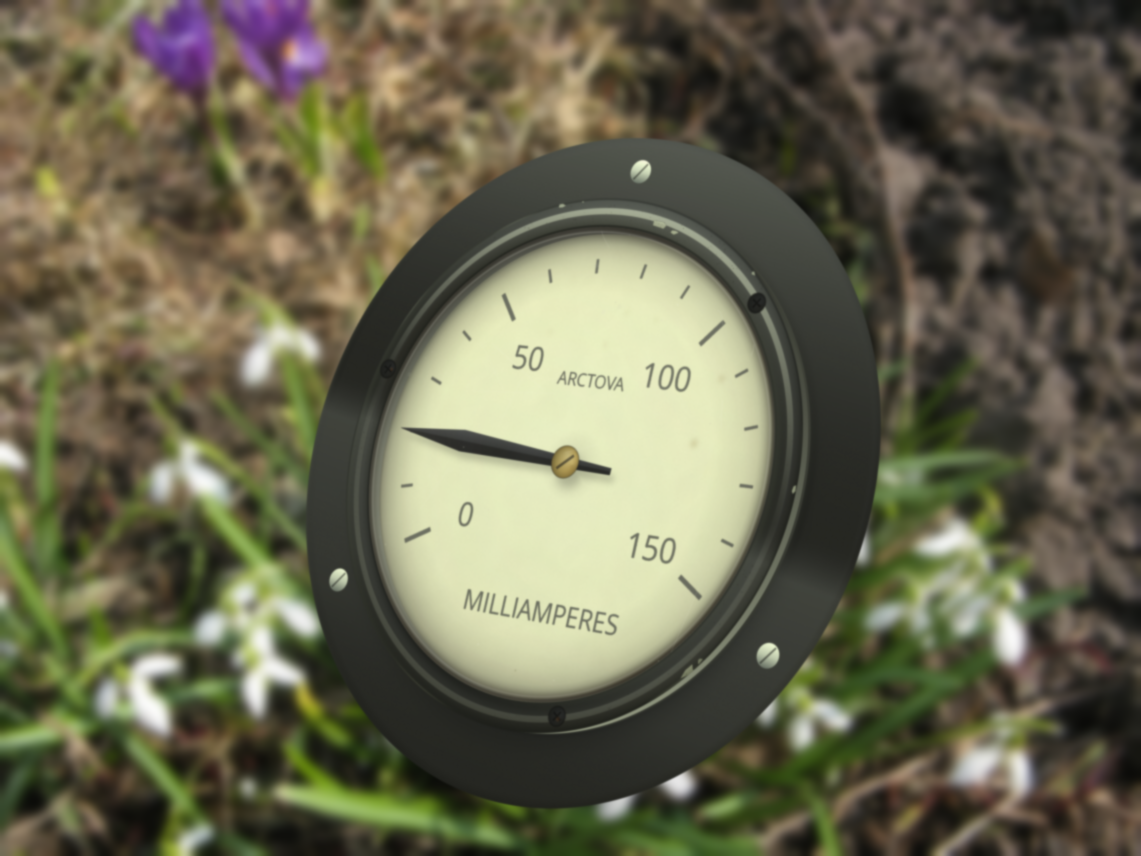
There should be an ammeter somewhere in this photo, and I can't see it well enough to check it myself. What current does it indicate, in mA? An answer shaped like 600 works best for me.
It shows 20
